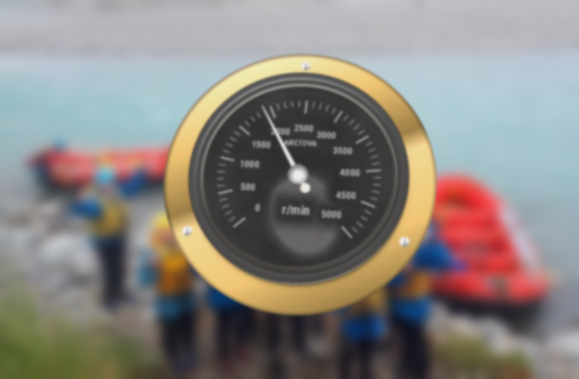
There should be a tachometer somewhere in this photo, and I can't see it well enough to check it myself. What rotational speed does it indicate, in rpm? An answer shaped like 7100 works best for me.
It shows 1900
